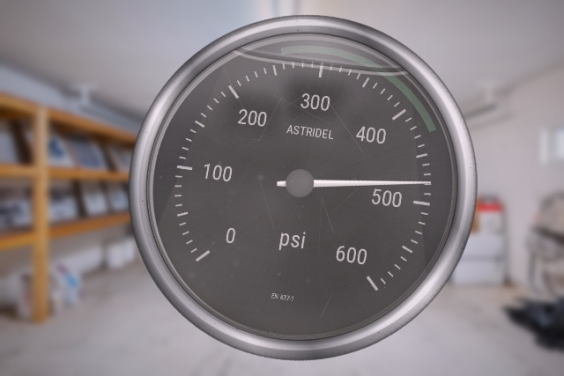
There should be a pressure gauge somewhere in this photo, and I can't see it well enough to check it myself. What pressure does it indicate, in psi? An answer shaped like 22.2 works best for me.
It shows 480
